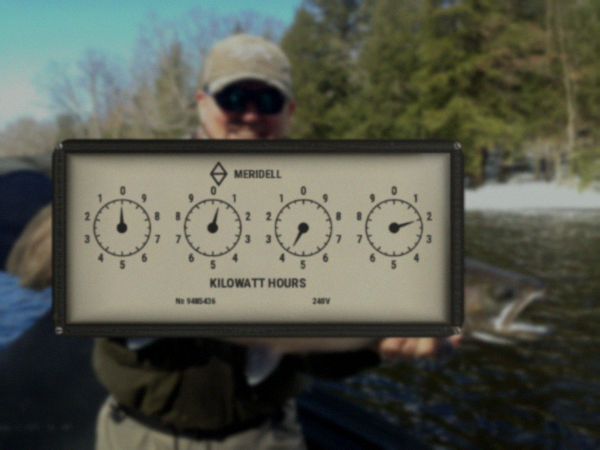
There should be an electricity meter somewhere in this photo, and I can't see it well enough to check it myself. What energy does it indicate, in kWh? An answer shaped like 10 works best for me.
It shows 42
